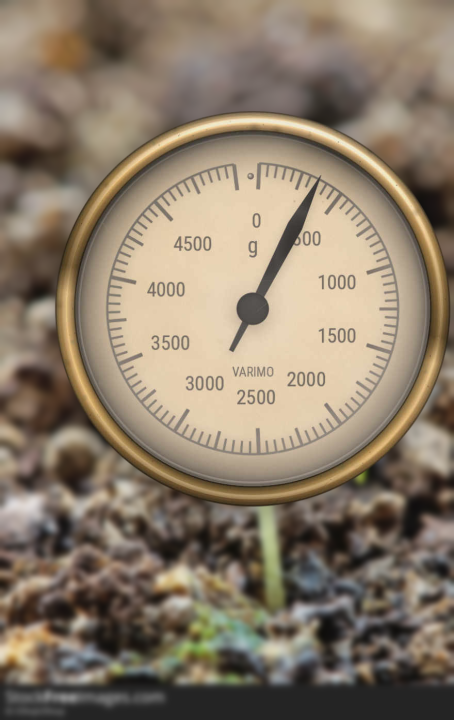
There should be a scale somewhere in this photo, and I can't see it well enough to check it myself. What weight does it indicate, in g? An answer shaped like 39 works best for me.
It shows 350
